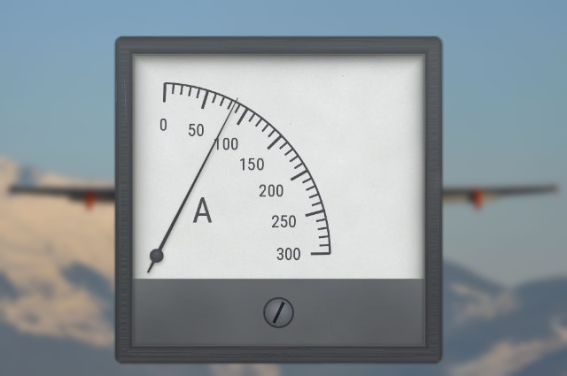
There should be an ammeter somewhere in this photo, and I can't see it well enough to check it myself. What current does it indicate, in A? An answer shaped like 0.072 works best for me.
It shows 85
